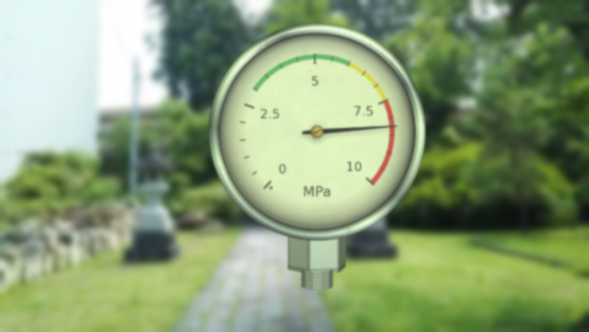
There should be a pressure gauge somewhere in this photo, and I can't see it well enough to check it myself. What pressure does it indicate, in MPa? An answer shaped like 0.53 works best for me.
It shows 8.25
